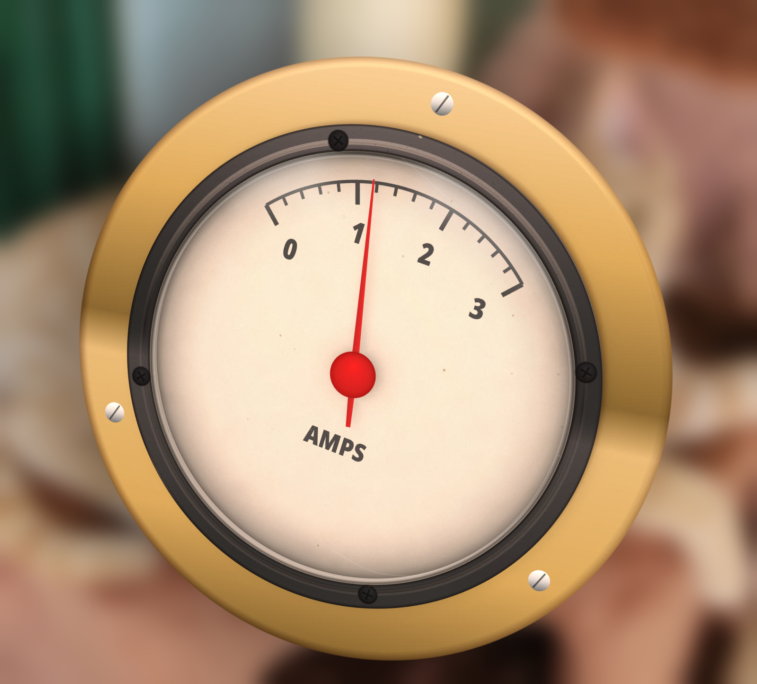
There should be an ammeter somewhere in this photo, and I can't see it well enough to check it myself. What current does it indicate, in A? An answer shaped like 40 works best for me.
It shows 1.2
